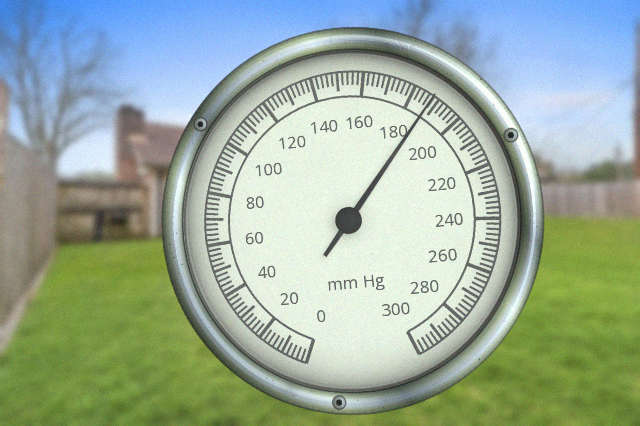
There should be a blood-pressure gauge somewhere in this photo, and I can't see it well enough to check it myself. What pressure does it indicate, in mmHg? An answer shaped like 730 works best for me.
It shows 188
